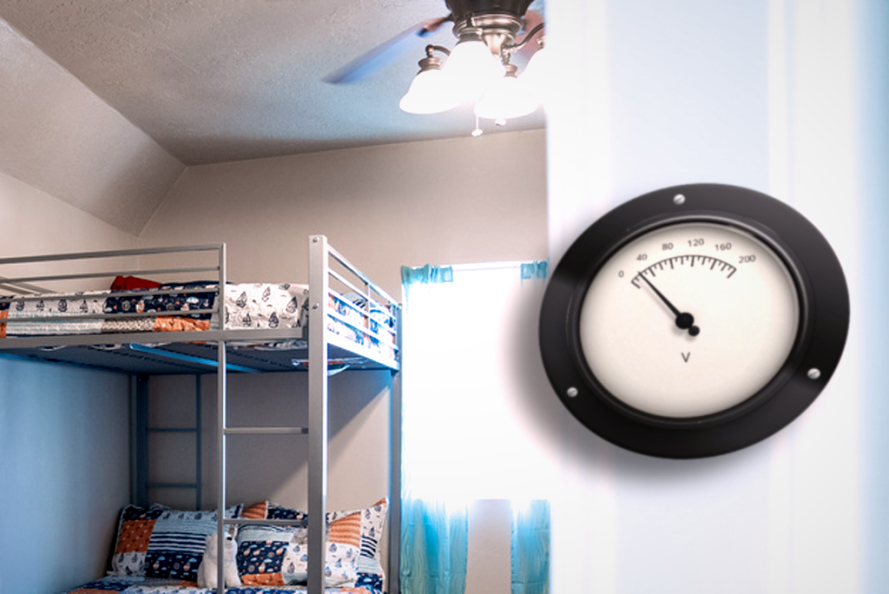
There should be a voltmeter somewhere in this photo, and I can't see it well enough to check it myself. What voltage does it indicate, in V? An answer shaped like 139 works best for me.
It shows 20
